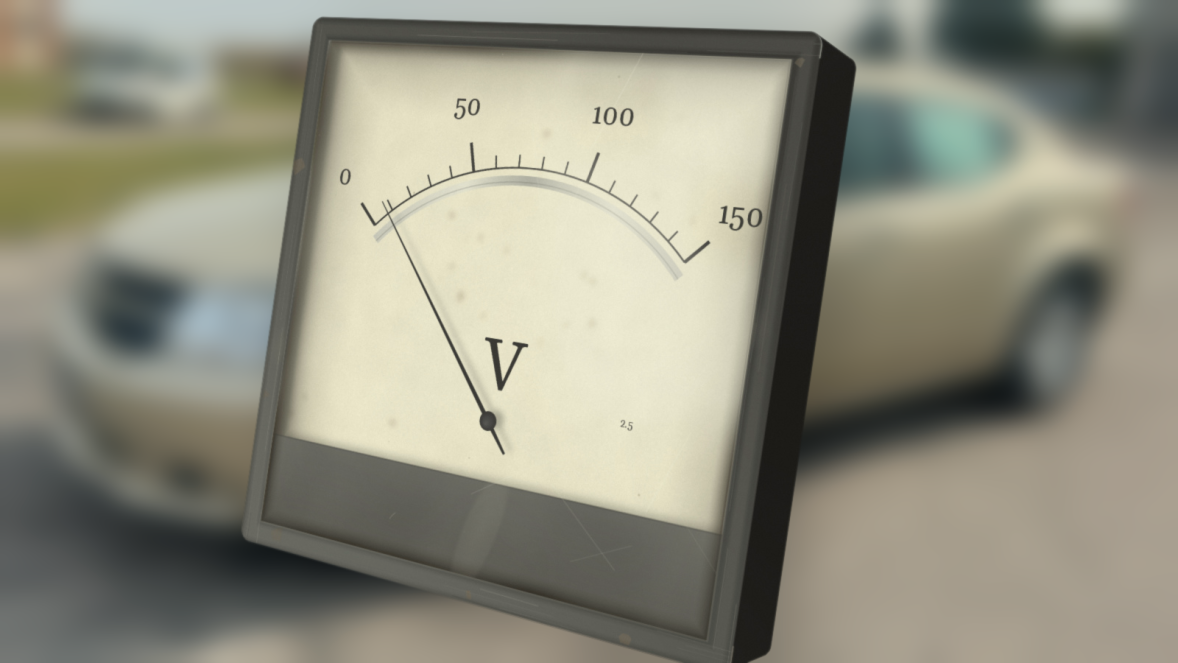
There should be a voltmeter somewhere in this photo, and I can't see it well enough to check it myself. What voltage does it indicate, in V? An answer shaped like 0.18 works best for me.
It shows 10
